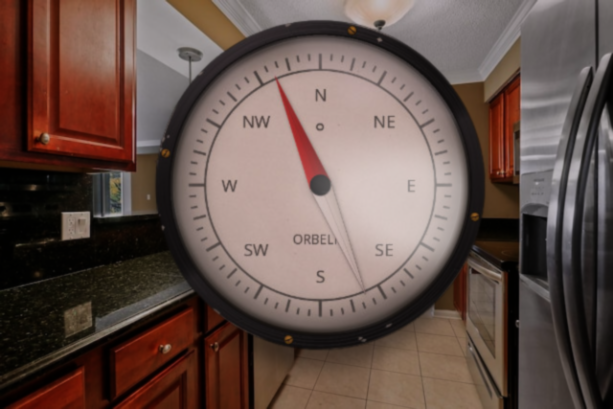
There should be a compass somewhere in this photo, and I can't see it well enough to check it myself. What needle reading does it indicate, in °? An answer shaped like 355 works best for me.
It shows 337.5
